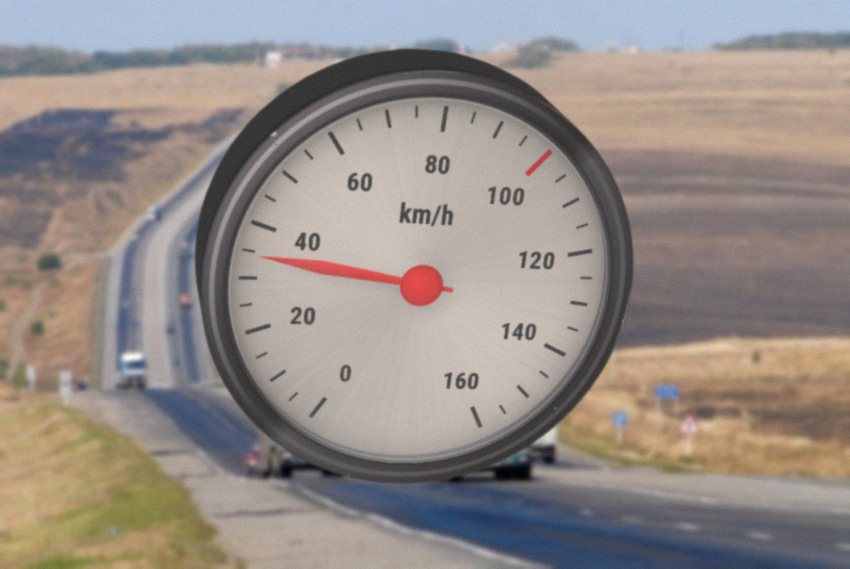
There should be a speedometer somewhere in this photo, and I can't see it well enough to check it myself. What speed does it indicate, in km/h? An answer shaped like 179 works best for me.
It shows 35
